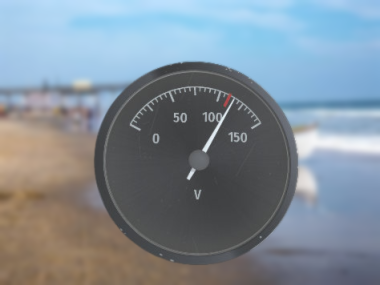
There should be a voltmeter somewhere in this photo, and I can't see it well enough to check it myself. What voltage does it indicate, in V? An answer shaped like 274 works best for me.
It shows 115
